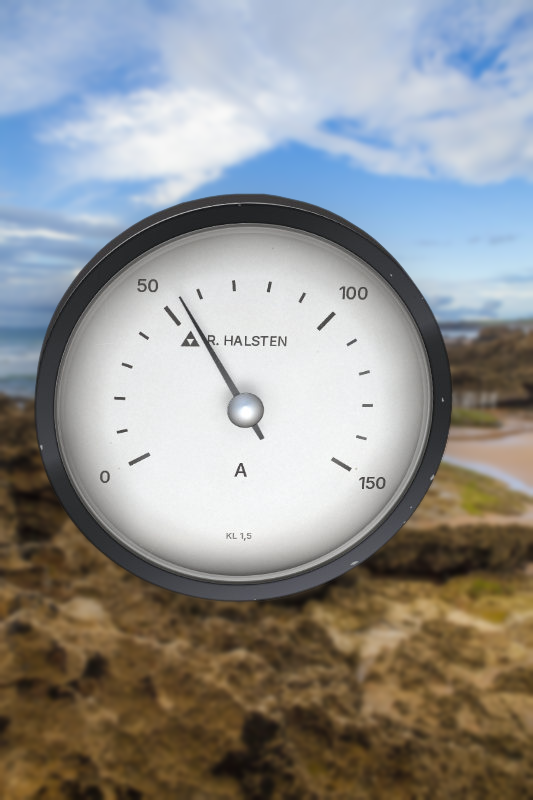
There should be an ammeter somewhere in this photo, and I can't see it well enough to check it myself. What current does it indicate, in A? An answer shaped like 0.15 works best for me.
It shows 55
